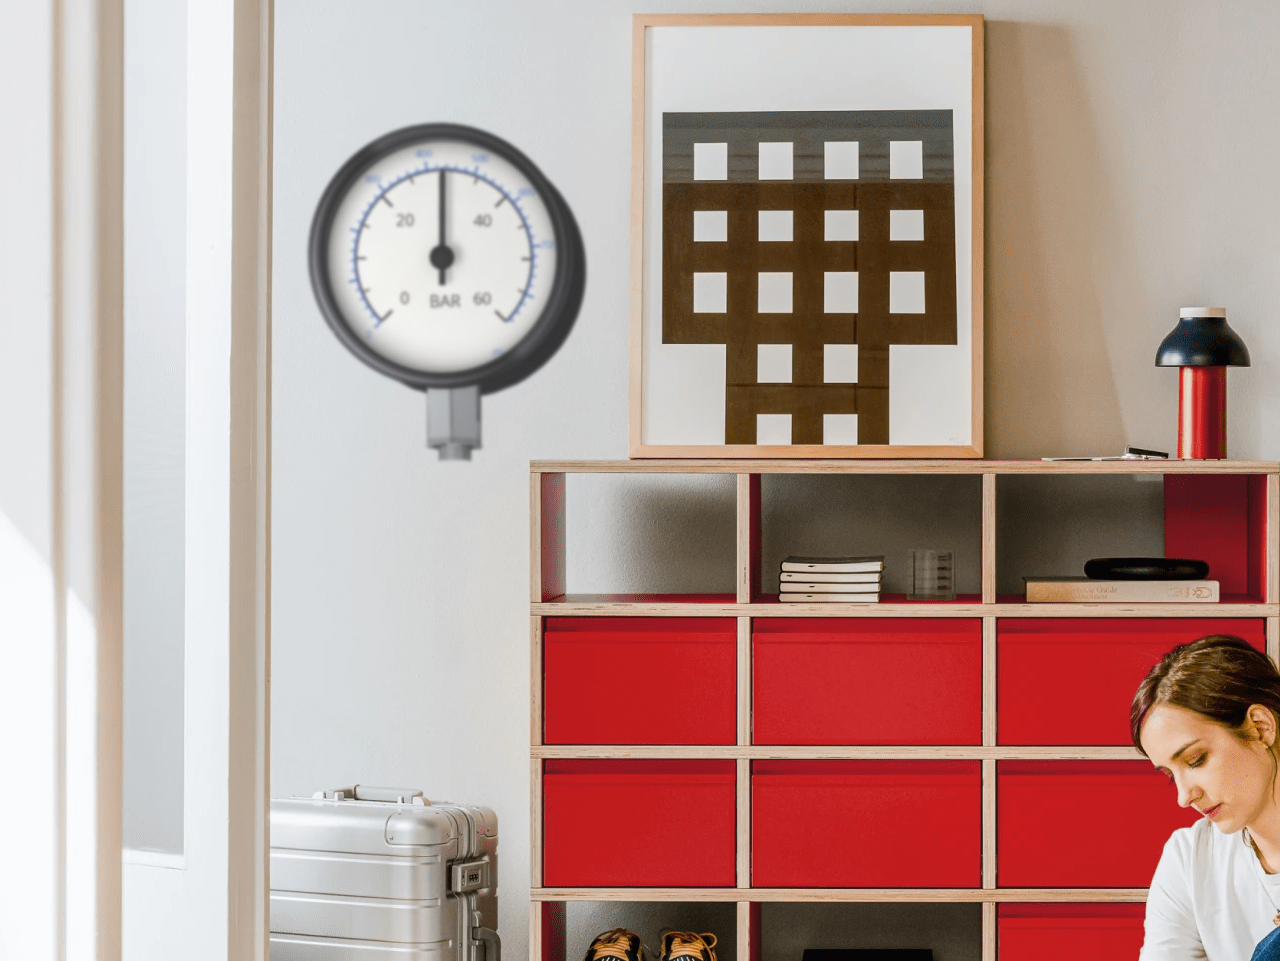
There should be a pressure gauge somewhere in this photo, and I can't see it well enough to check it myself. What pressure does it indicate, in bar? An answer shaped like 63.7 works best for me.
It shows 30
